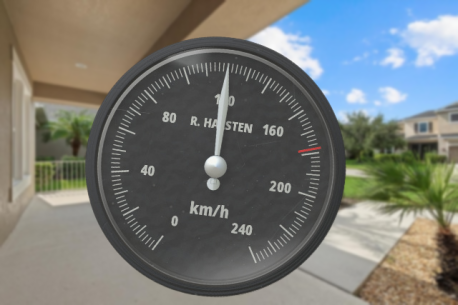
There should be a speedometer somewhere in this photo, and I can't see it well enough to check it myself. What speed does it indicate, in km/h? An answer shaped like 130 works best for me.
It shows 120
